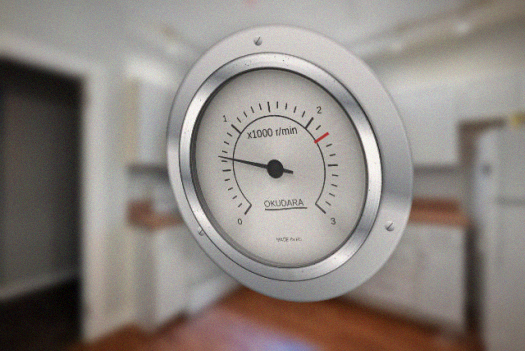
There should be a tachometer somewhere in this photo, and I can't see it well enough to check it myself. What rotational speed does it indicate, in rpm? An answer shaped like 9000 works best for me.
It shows 650
